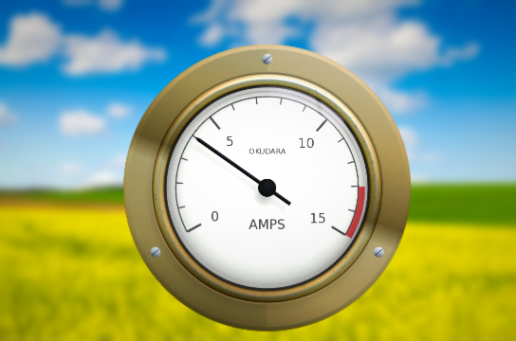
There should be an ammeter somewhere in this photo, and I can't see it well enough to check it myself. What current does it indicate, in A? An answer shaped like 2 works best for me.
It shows 4
